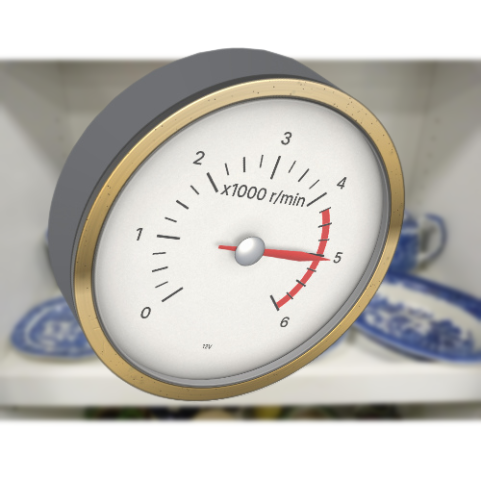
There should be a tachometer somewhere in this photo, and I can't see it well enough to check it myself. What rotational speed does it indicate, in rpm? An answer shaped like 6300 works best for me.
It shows 5000
